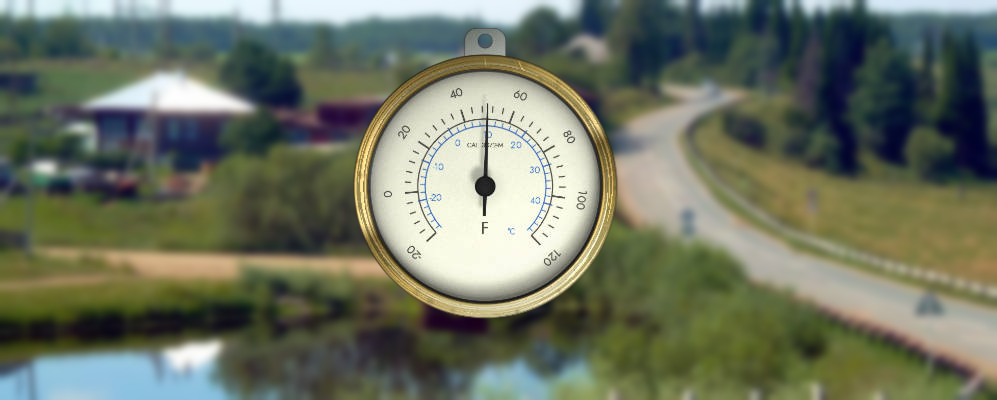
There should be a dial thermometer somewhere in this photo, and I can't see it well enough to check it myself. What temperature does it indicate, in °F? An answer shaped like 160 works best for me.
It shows 50
